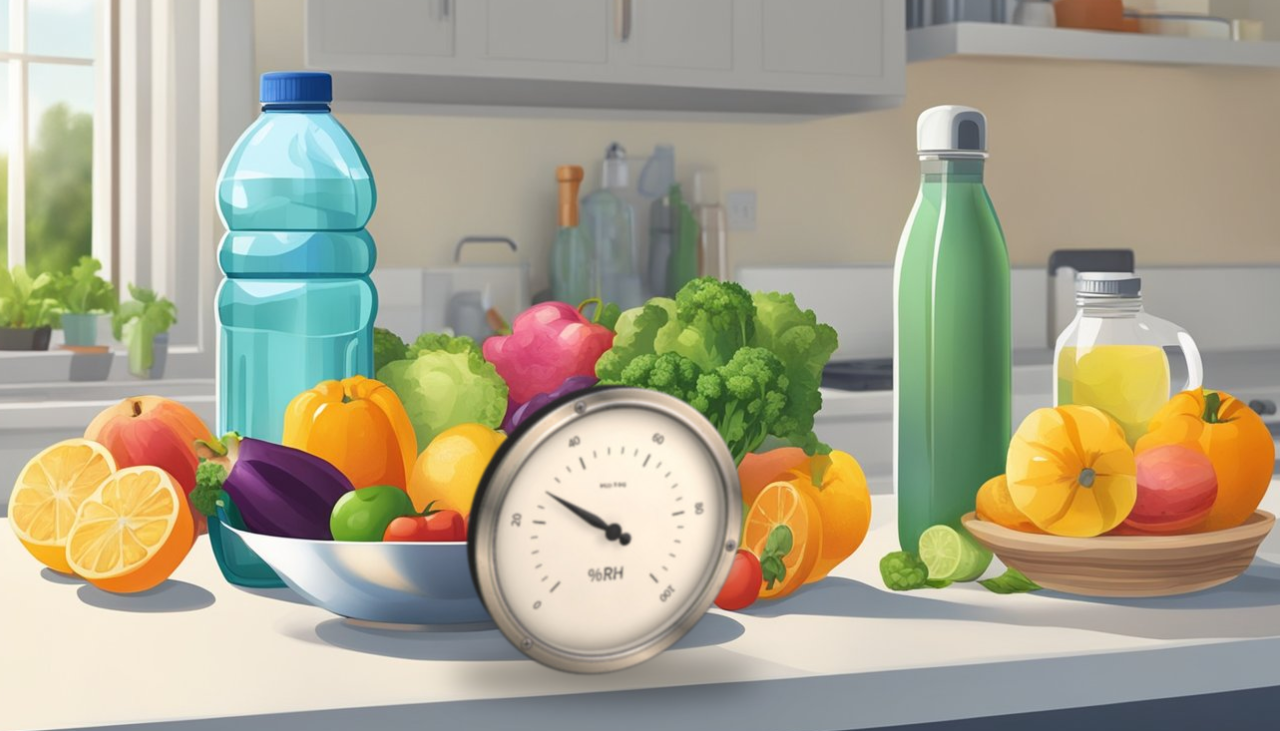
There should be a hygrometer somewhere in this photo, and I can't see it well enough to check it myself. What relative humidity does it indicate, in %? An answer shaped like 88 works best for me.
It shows 28
